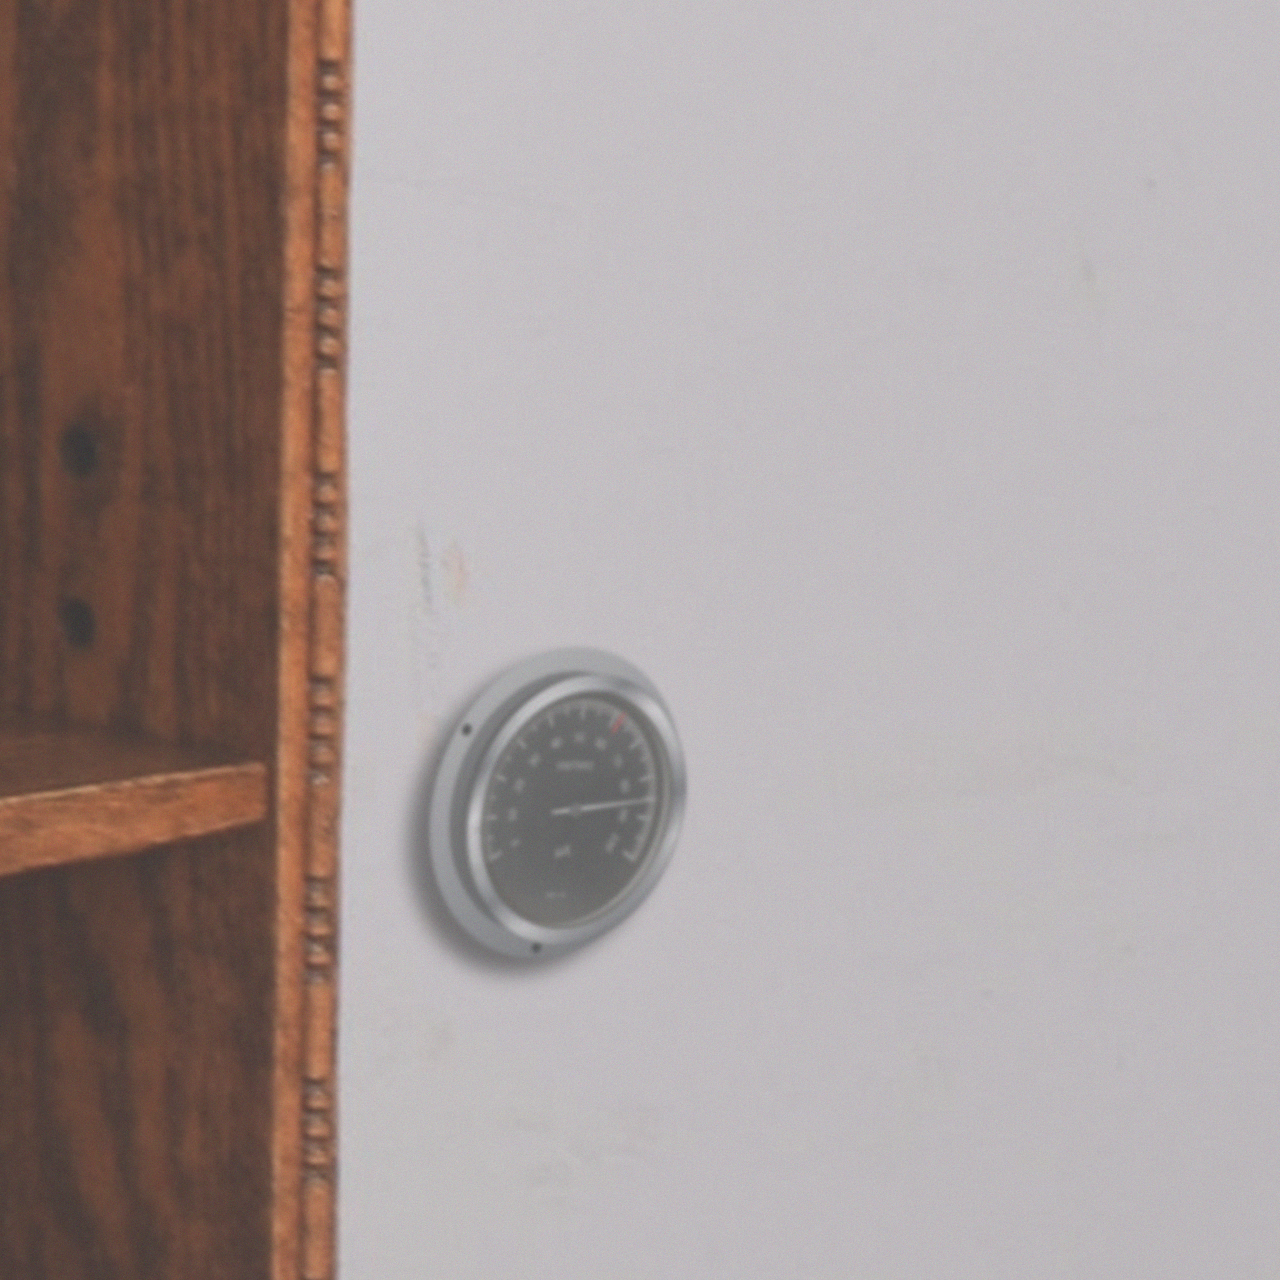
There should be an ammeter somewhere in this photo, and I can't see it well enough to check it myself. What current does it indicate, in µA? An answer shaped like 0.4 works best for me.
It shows 85
